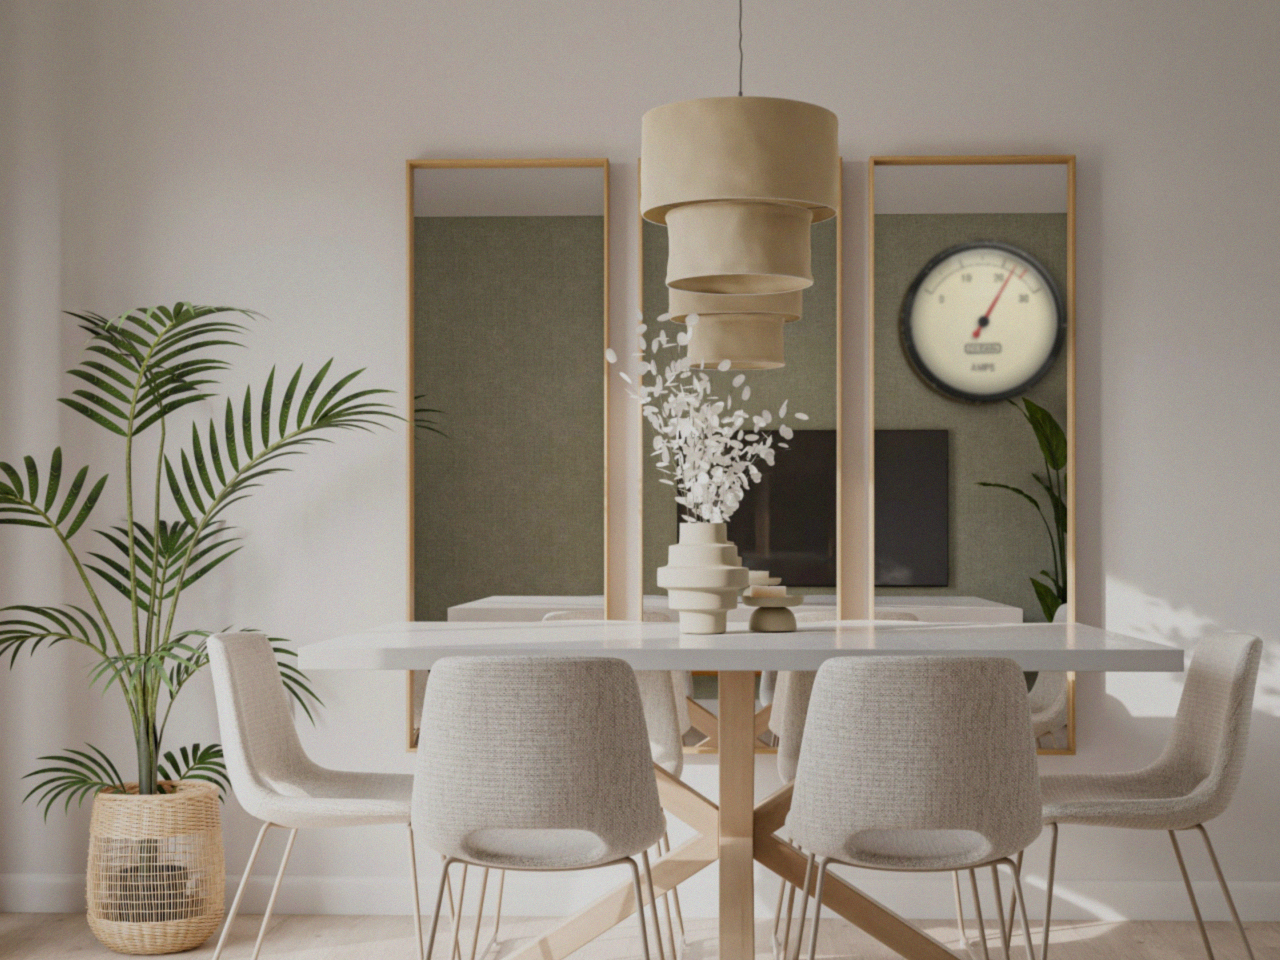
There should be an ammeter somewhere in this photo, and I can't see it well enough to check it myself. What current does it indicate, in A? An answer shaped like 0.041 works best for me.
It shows 22.5
